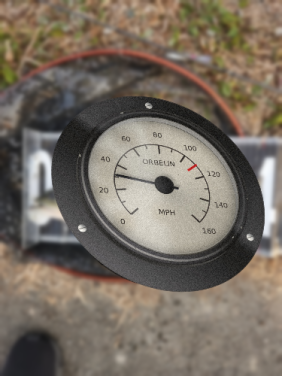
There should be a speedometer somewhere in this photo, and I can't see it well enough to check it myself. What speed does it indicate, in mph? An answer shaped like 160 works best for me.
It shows 30
